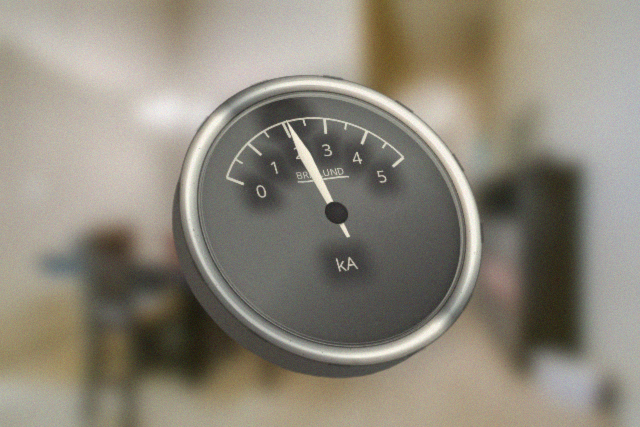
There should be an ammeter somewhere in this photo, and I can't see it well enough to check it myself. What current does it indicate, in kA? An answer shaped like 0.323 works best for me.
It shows 2
